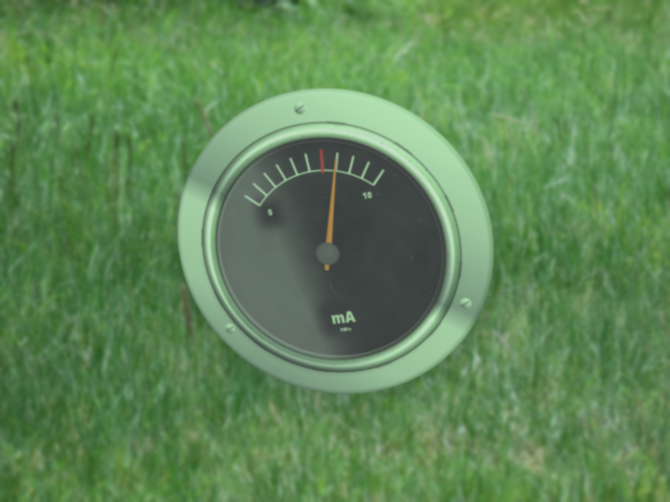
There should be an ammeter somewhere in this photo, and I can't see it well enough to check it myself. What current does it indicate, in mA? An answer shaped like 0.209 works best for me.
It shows 7
